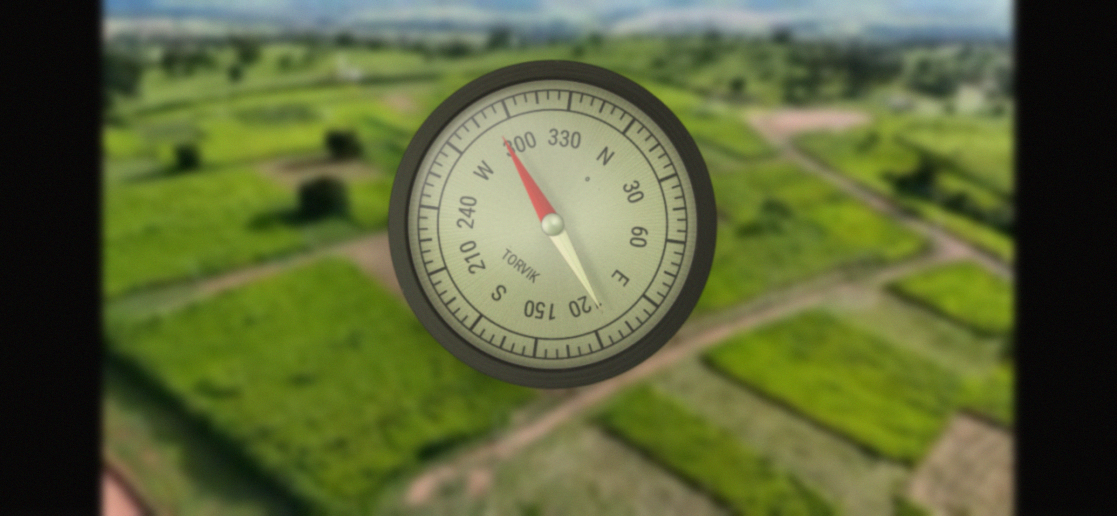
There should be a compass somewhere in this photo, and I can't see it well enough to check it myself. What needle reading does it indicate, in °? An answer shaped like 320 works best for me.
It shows 292.5
